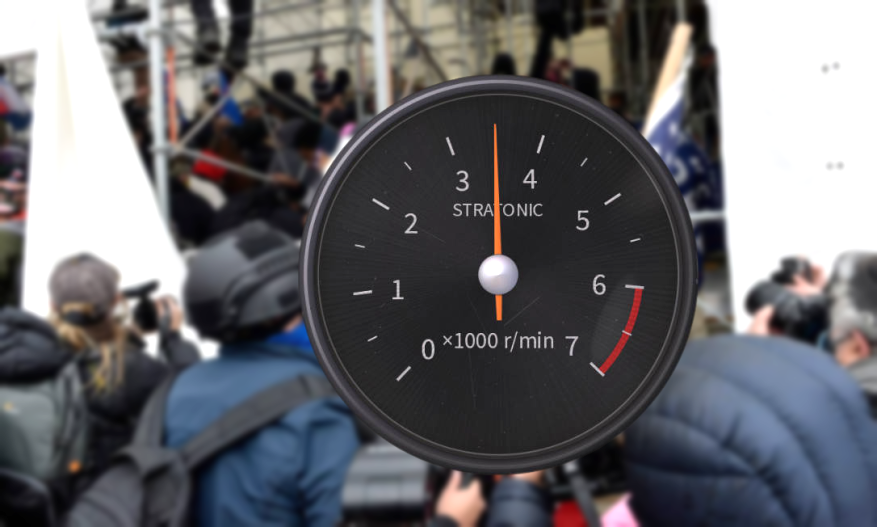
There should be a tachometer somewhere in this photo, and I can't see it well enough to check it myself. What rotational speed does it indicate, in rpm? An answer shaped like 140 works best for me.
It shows 3500
